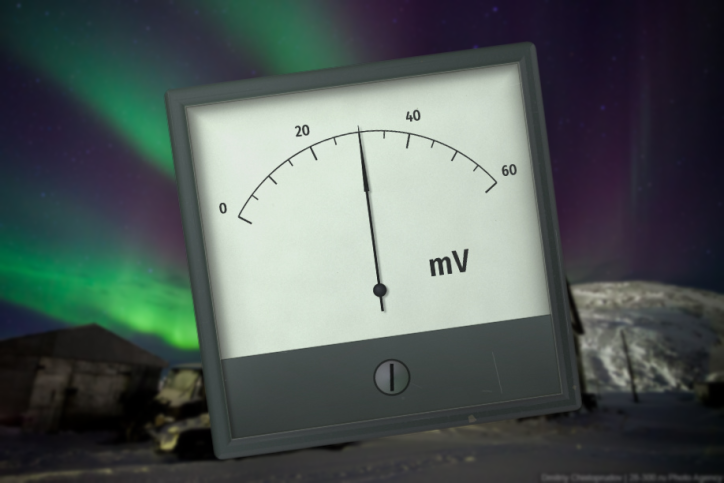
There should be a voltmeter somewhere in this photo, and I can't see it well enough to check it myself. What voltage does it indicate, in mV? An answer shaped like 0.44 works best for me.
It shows 30
